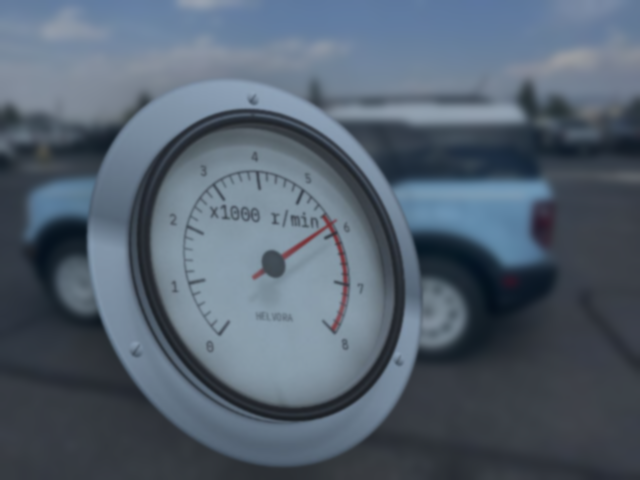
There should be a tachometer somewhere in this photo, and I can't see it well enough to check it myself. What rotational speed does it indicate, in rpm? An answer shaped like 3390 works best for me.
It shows 5800
